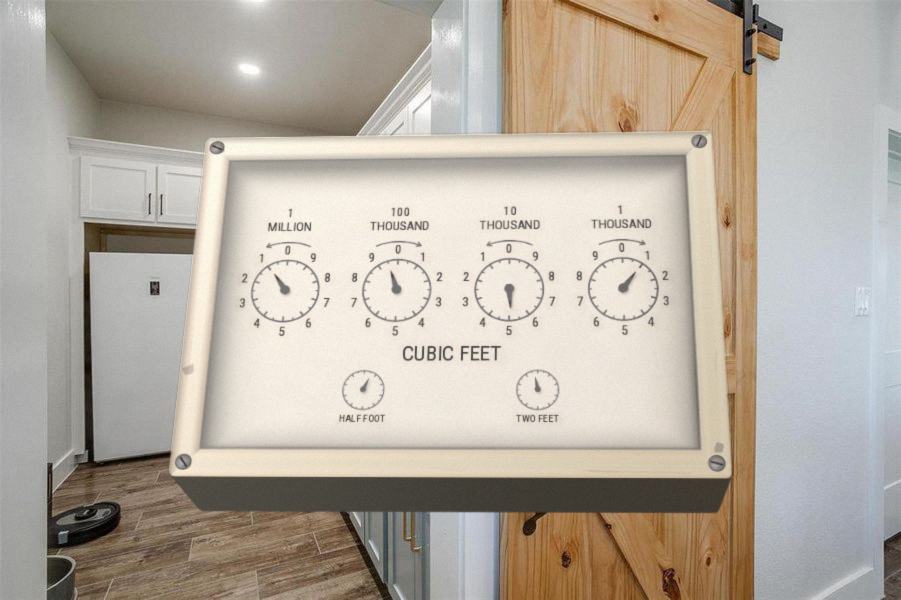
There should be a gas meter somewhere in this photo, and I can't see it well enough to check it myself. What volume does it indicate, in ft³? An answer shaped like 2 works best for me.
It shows 95100
